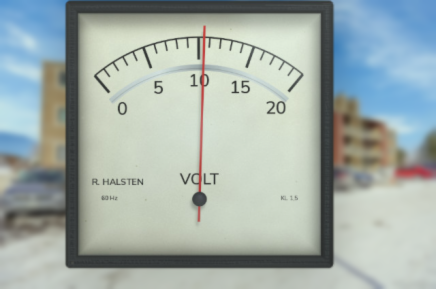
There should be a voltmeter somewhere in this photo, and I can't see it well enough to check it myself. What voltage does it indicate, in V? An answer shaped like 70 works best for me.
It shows 10.5
